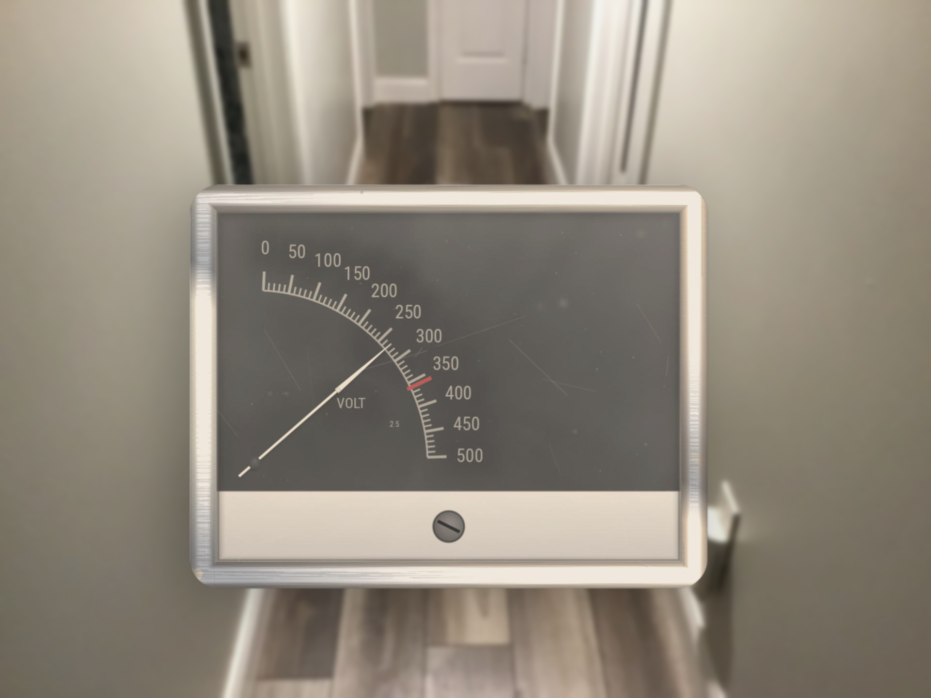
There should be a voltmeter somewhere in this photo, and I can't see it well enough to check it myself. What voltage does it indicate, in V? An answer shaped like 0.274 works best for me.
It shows 270
